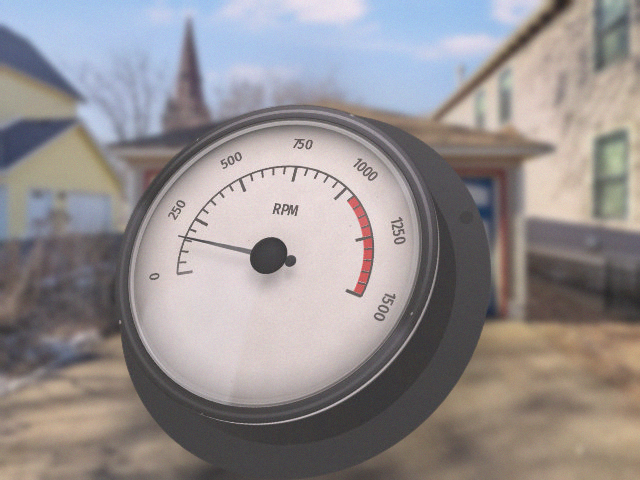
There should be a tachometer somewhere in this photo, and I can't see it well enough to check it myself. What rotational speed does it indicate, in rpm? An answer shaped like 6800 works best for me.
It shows 150
